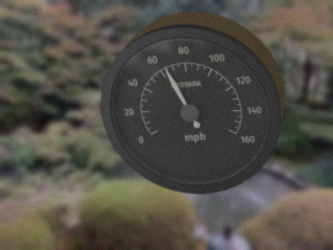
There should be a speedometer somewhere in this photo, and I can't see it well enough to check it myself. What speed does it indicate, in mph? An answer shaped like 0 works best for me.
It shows 65
